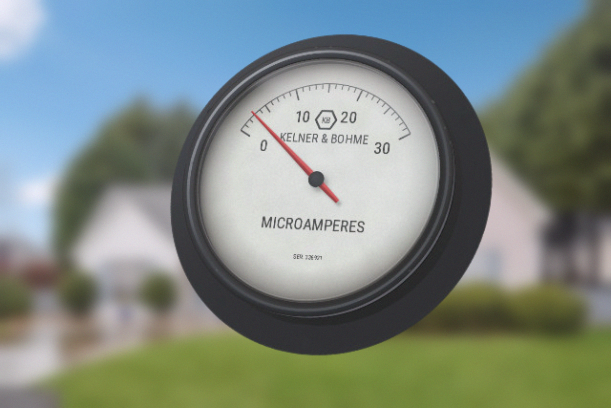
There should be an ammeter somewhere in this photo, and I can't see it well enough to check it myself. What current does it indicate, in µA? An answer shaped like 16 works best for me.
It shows 3
